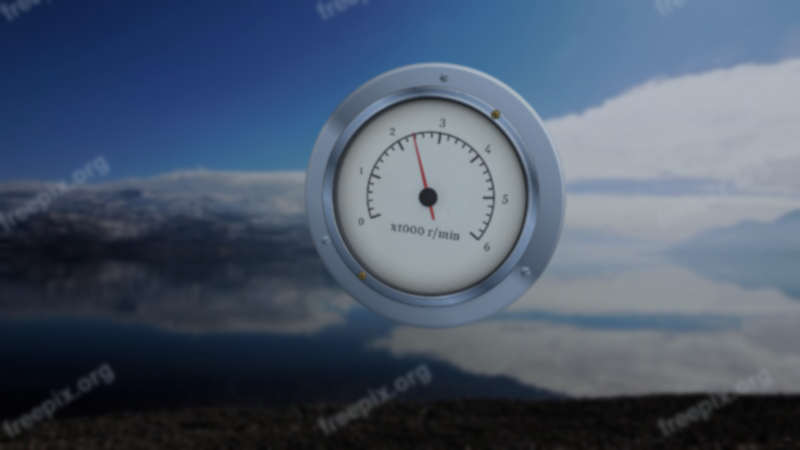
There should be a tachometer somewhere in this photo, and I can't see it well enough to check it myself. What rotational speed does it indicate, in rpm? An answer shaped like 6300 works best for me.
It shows 2400
